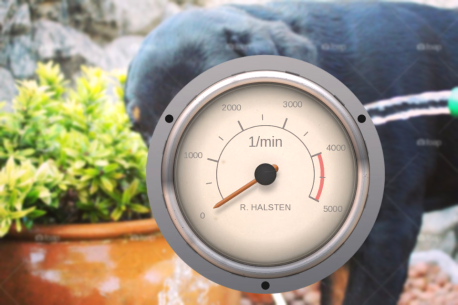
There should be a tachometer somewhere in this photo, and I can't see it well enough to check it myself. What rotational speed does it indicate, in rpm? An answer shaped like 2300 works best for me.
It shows 0
